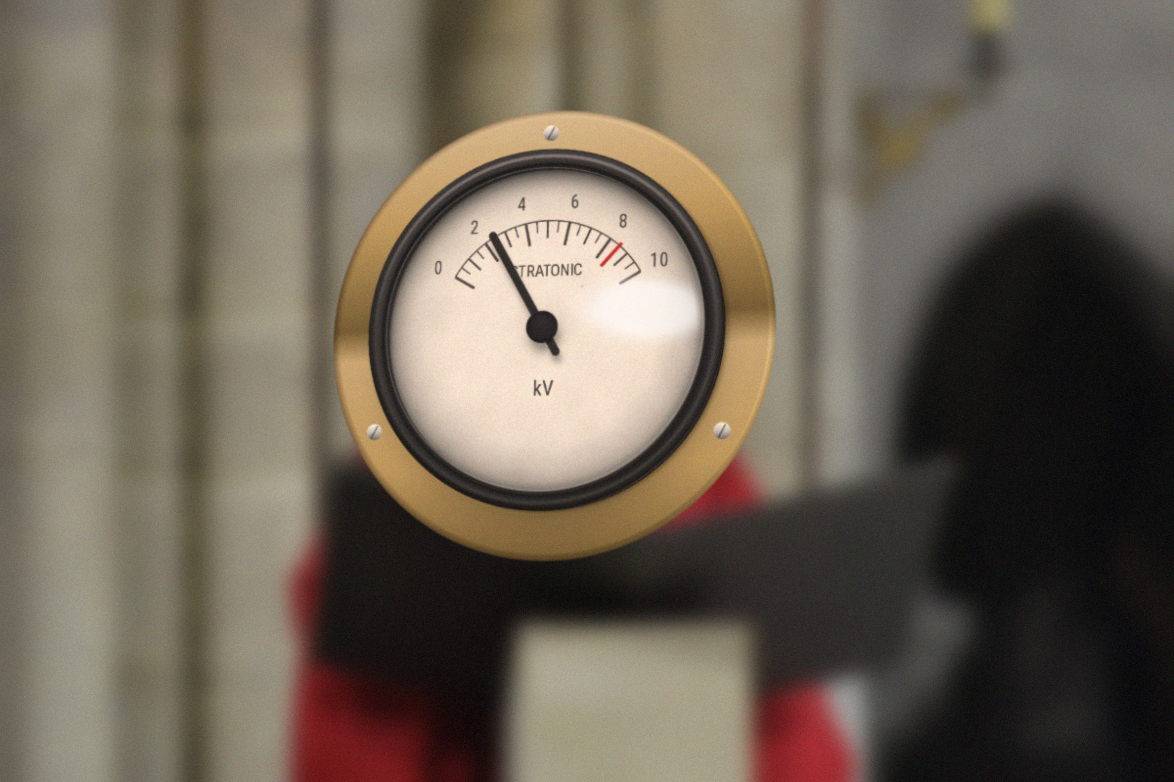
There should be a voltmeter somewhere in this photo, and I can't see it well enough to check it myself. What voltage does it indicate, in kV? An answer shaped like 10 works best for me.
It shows 2.5
